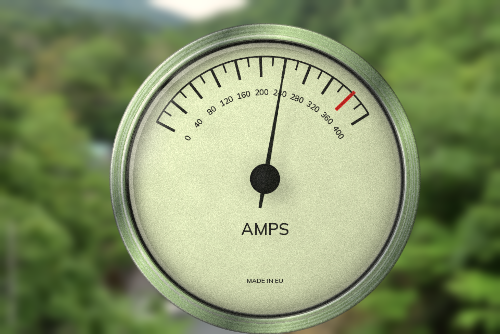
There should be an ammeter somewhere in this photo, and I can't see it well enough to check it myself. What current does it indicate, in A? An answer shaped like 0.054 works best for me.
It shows 240
